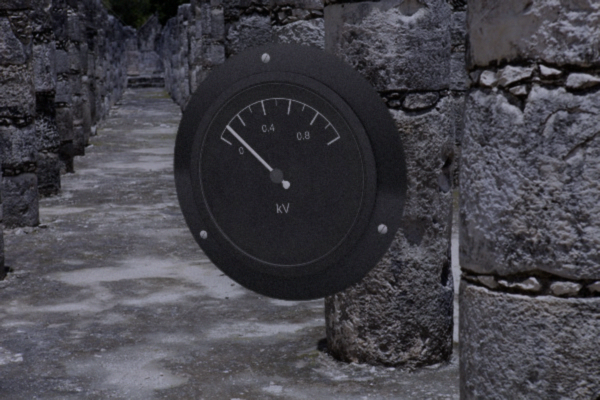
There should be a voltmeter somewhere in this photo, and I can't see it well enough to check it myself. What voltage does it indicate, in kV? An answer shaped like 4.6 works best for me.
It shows 0.1
